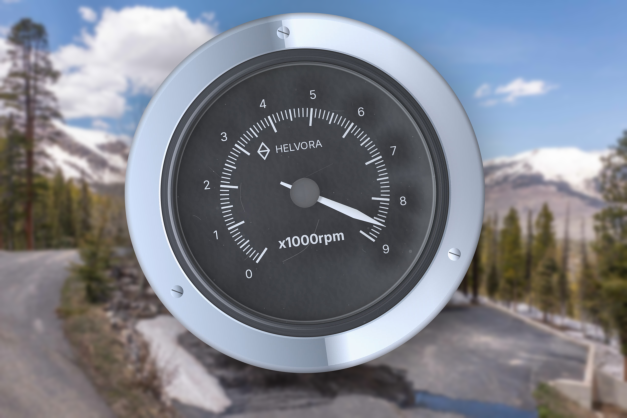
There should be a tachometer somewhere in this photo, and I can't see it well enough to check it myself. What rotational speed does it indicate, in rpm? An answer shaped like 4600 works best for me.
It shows 8600
